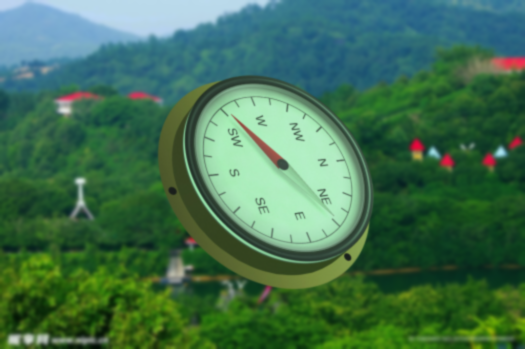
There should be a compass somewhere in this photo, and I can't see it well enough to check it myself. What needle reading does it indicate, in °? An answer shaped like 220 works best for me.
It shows 240
